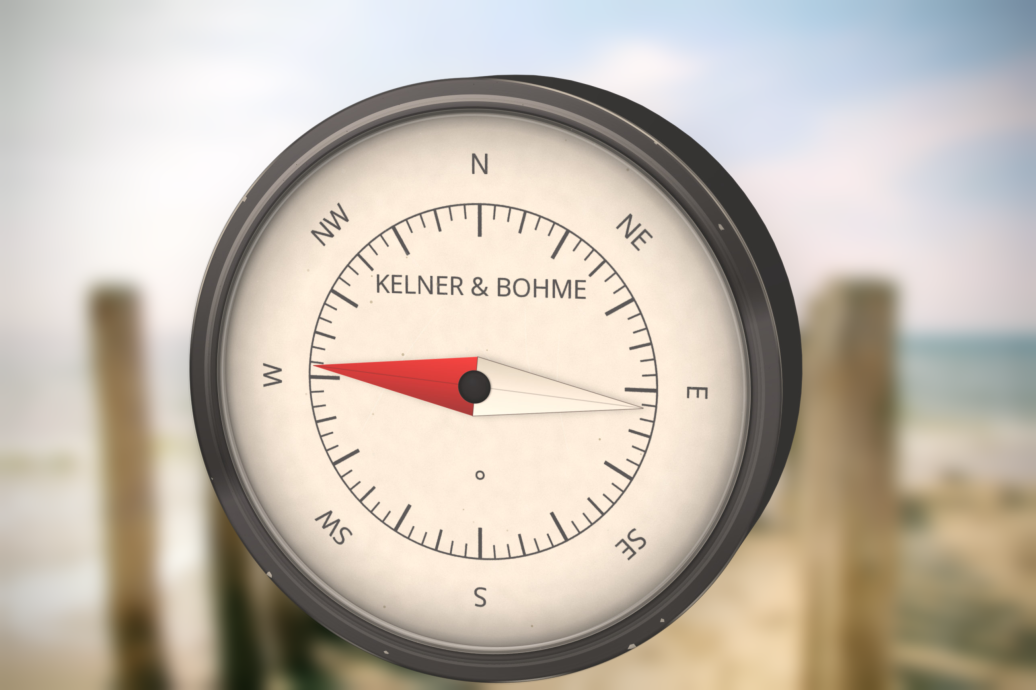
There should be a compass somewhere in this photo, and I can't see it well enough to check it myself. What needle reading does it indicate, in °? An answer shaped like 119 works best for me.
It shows 275
